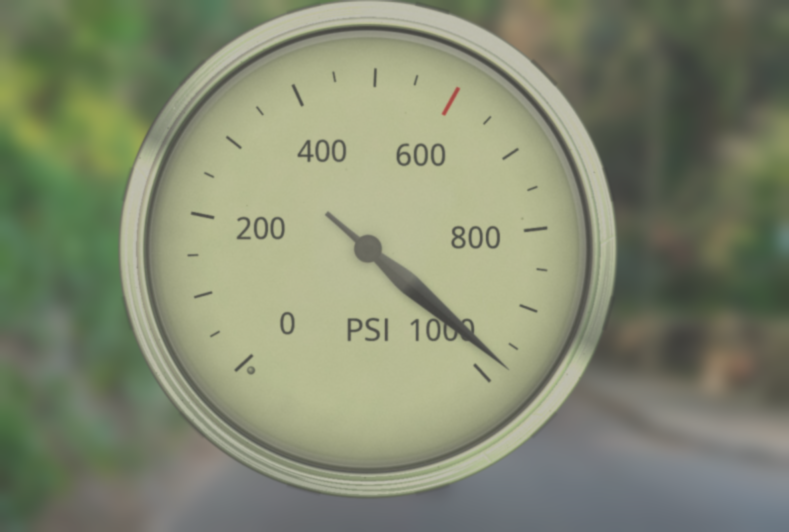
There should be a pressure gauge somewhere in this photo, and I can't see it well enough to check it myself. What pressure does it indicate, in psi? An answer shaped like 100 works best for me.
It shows 975
